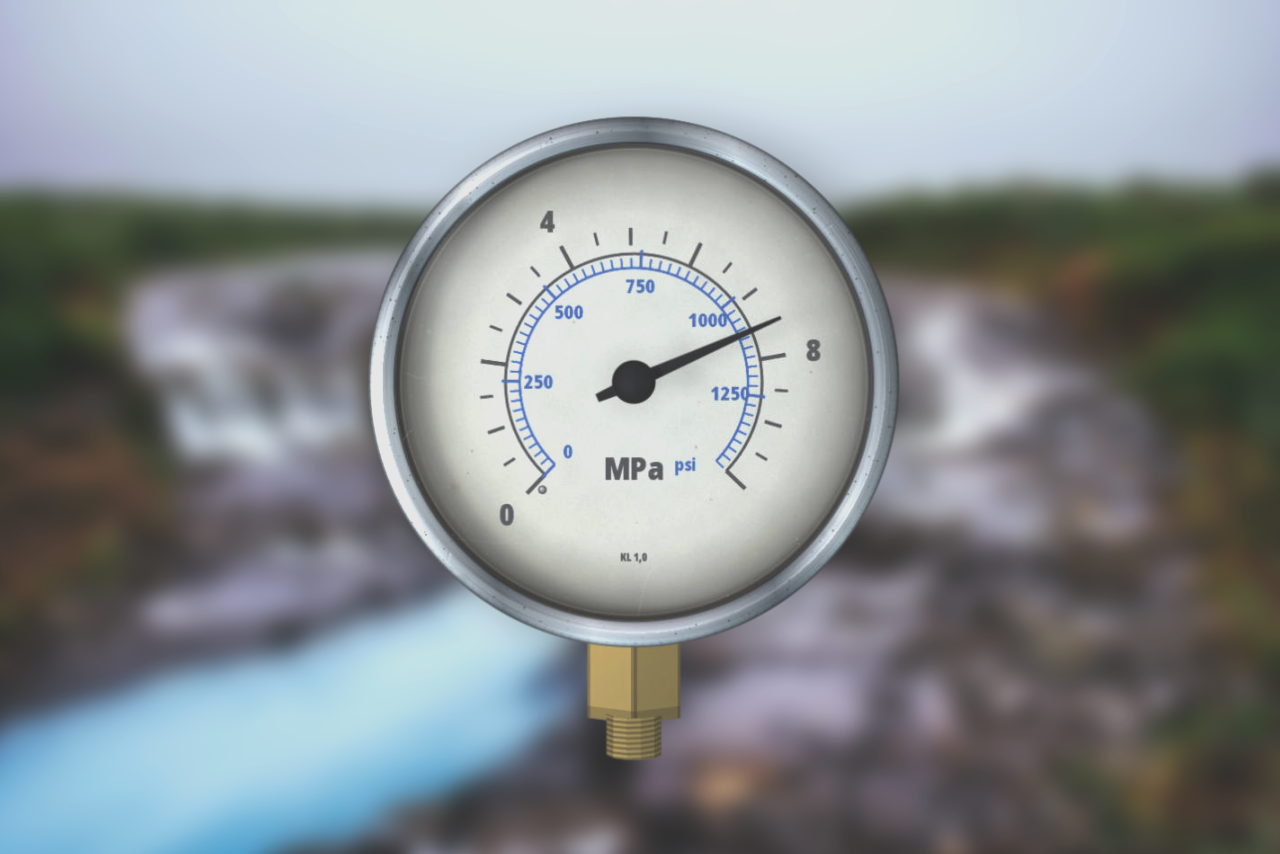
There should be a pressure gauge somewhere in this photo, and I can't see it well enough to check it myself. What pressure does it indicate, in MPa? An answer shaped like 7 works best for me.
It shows 7.5
